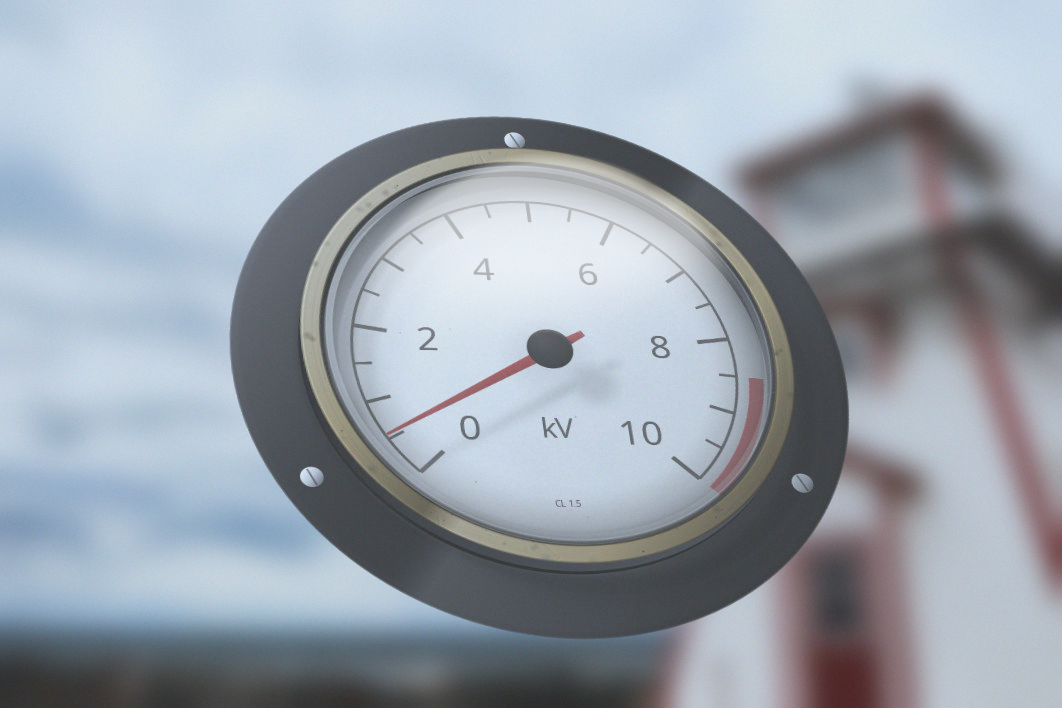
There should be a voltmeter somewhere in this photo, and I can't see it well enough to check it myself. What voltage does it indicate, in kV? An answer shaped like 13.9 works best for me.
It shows 0.5
